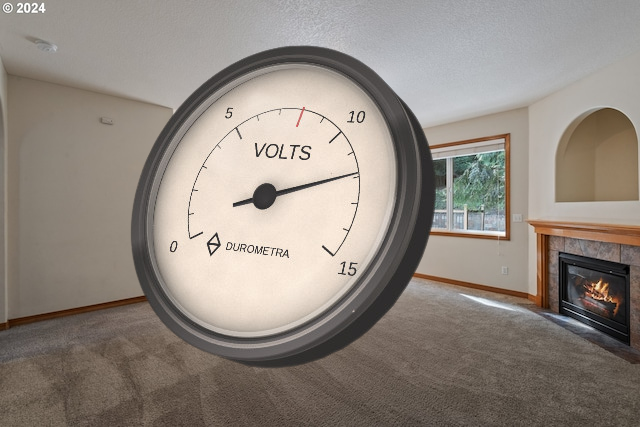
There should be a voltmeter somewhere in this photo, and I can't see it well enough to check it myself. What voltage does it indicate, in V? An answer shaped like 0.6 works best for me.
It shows 12
